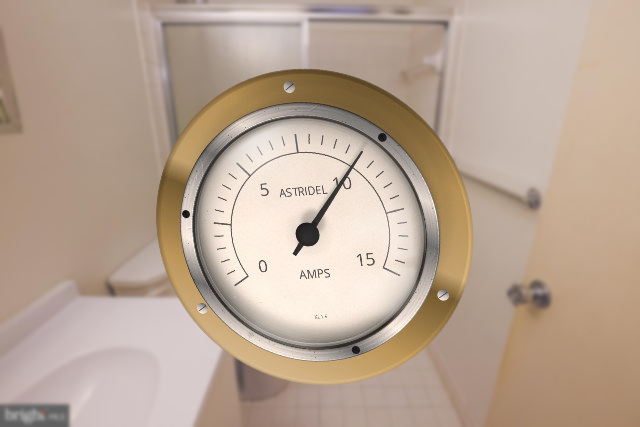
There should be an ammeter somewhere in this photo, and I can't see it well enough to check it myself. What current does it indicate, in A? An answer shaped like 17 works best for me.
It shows 10
